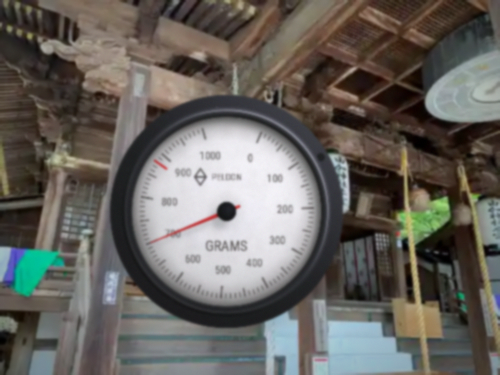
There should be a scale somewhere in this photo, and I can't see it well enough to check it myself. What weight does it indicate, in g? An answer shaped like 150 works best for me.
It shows 700
